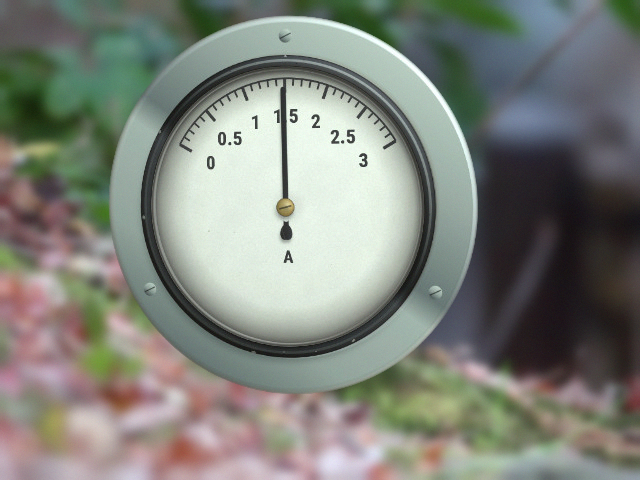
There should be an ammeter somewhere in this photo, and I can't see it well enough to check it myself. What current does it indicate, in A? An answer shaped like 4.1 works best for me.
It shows 1.5
